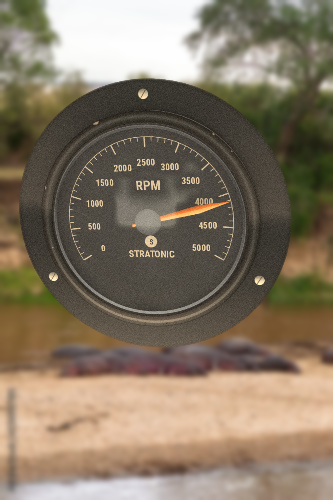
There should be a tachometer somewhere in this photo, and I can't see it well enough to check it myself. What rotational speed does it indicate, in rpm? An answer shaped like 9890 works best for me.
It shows 4100
